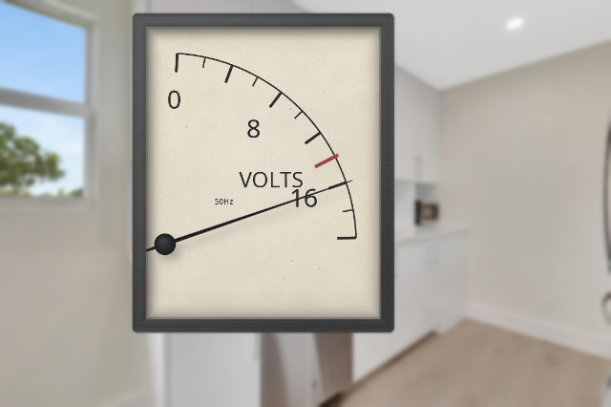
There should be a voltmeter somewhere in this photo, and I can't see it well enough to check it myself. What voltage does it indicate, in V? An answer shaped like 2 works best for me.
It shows 16
